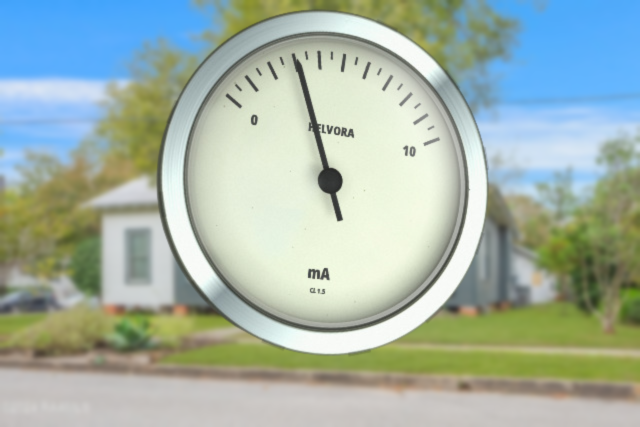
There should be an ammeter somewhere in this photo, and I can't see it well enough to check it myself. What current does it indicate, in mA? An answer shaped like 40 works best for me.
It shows 3
